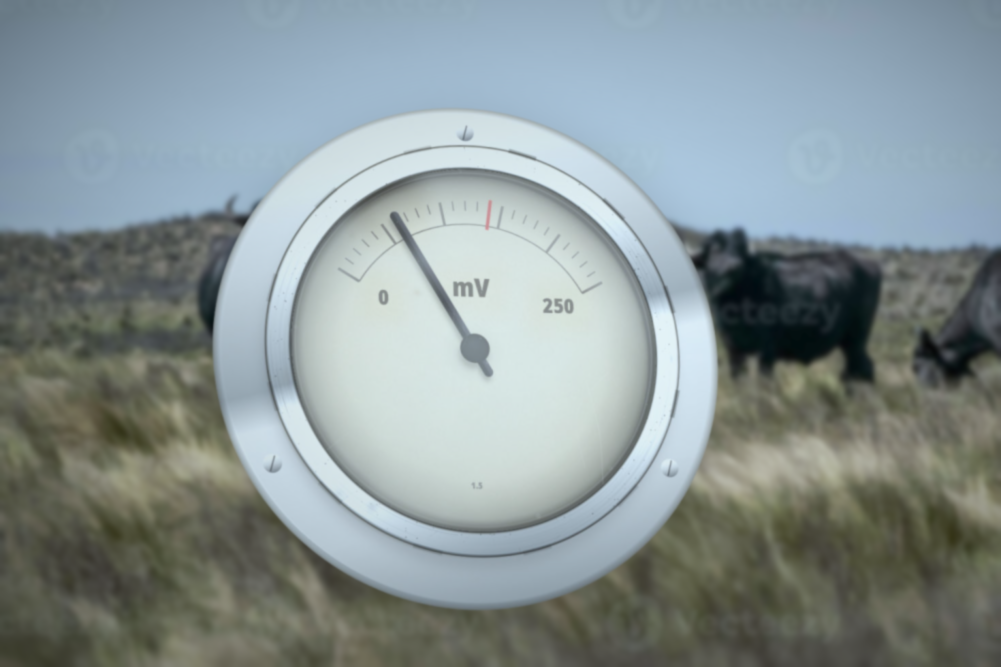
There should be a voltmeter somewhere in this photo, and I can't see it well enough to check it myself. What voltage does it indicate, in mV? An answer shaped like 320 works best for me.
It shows 60
